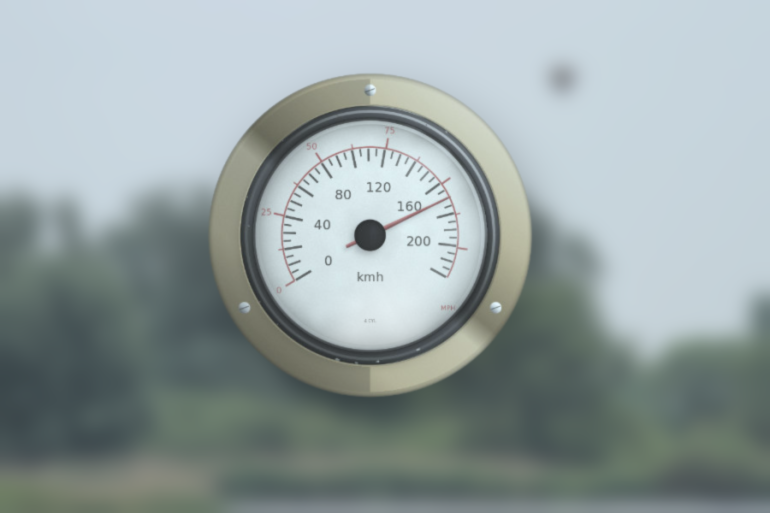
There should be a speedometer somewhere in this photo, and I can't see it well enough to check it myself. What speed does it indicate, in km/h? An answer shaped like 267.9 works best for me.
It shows 170
